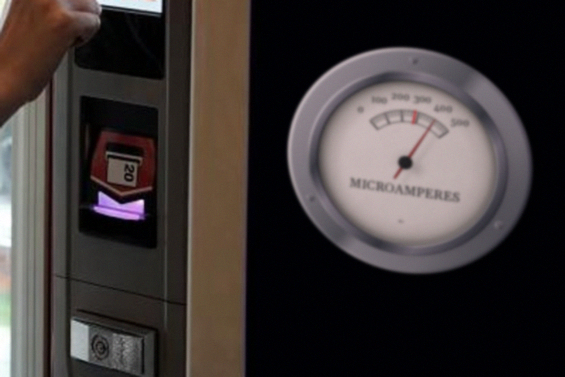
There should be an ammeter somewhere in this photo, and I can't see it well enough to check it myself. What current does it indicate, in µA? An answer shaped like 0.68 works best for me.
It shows 400
